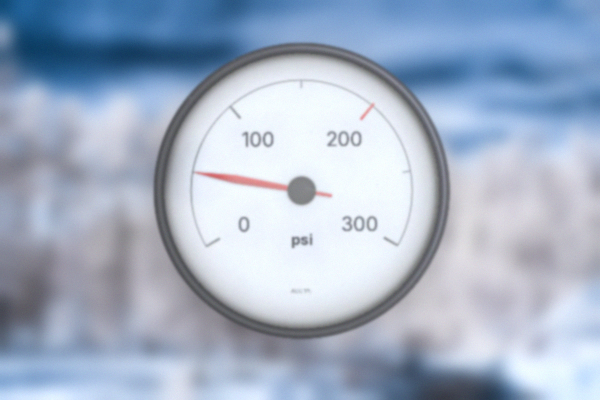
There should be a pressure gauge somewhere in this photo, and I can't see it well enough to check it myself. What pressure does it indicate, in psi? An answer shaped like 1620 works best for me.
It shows 50
